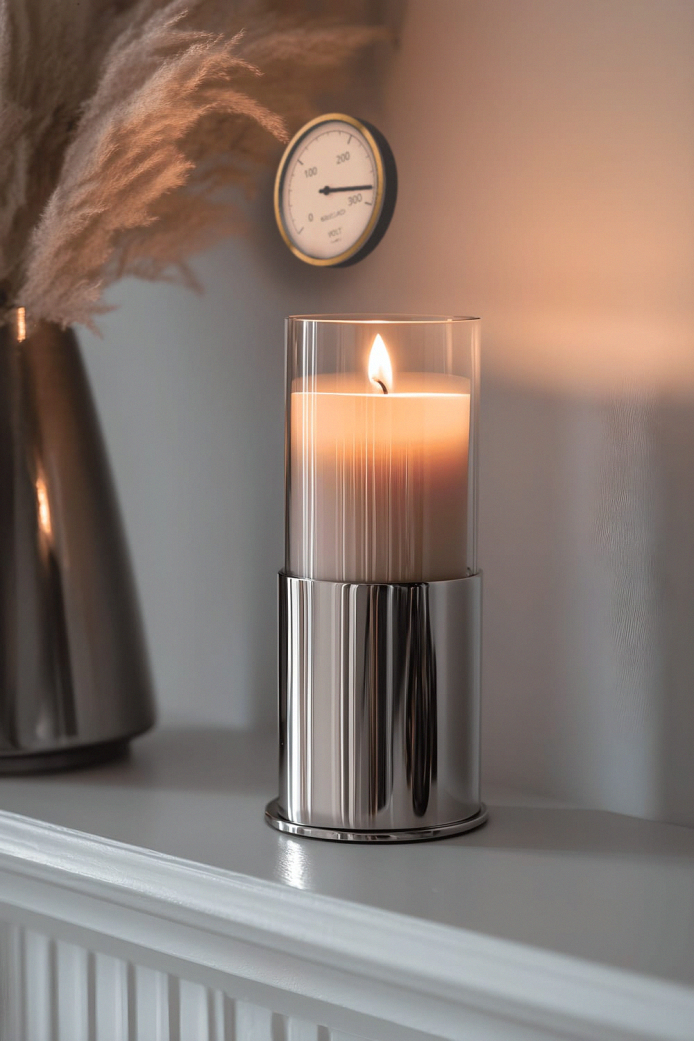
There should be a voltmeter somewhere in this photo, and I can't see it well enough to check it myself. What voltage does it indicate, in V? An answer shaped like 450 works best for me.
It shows 280
